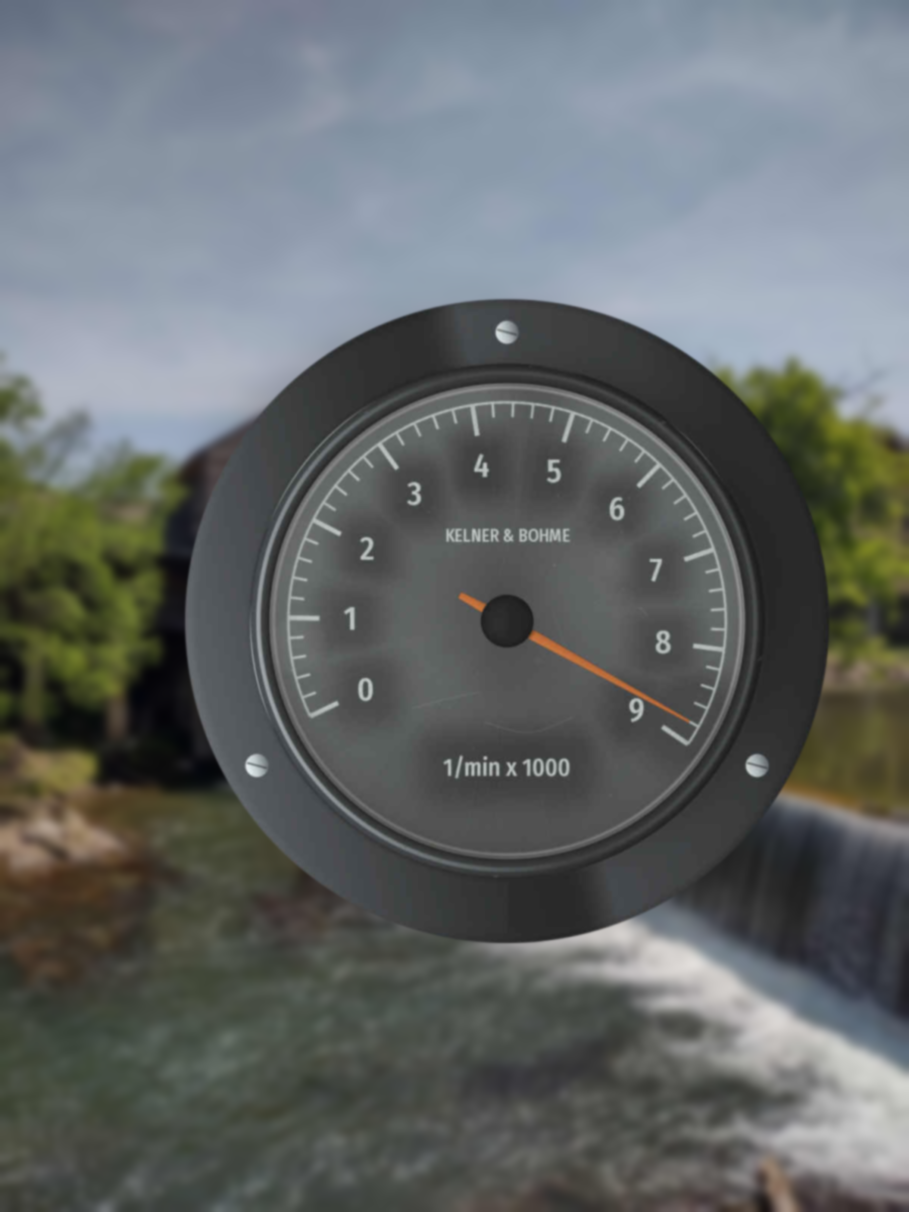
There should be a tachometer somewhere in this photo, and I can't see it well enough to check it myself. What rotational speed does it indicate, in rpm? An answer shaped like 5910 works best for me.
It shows 8800
